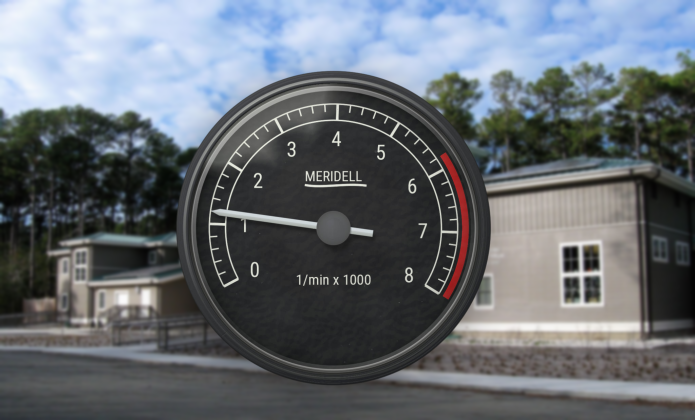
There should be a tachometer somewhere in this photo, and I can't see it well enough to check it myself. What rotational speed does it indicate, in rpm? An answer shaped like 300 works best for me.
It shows 1200
